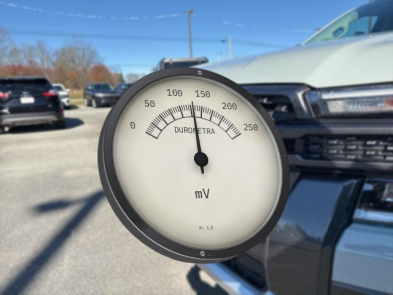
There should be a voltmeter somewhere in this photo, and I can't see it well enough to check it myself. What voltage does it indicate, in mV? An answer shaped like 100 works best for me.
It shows 125
